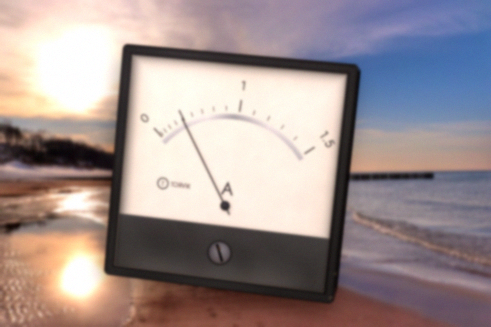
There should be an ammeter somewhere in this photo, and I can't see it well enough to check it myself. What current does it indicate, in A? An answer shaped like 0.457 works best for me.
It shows 0.5
